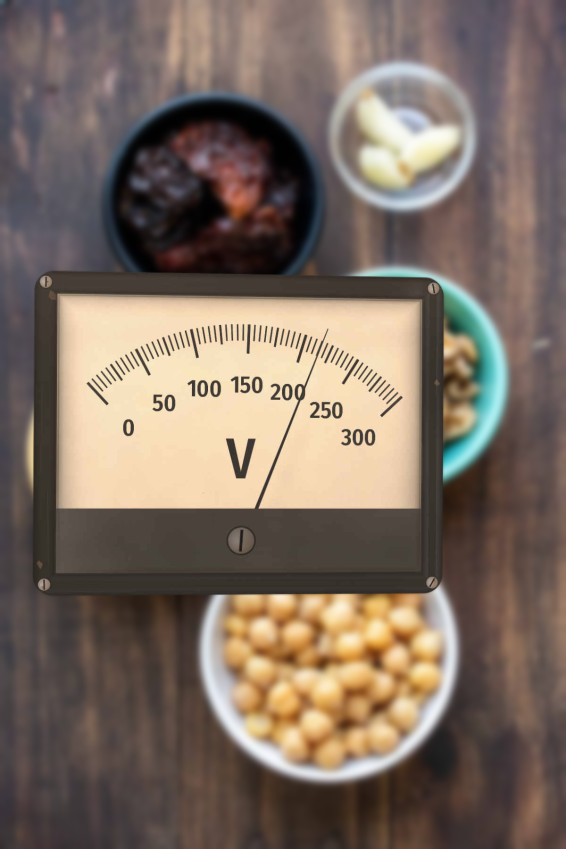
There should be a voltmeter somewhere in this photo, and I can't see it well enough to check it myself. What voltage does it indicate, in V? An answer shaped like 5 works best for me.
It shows 215
